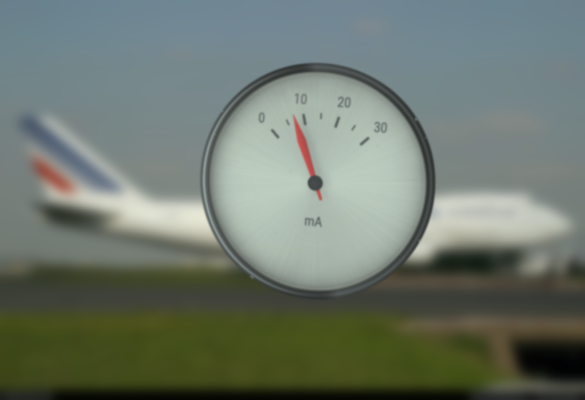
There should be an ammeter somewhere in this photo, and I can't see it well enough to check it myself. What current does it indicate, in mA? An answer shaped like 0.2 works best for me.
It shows 7.5
